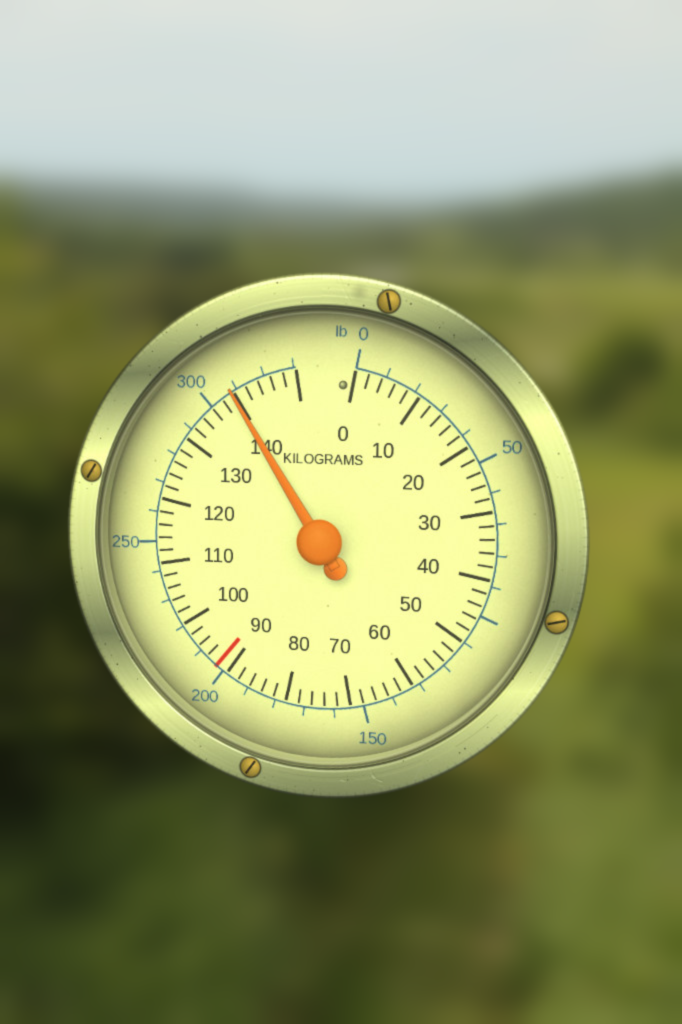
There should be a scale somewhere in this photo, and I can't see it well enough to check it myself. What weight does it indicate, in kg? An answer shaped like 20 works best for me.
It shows 140
